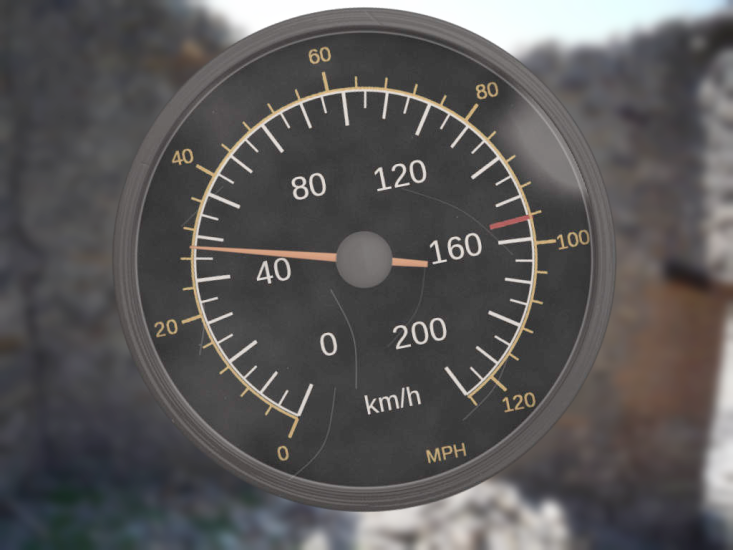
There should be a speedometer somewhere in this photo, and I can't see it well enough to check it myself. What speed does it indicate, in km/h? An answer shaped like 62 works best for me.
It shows 47.5
